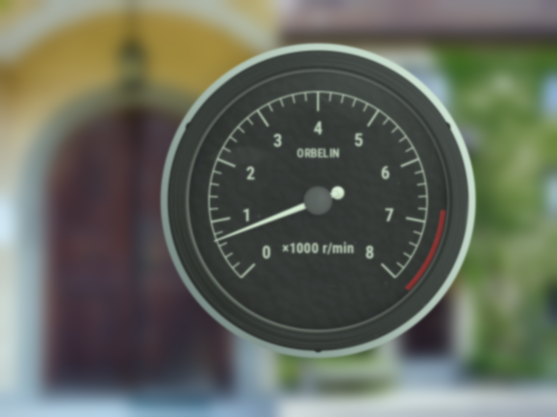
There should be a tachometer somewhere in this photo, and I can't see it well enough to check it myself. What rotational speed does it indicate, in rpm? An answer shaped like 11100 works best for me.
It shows 700
